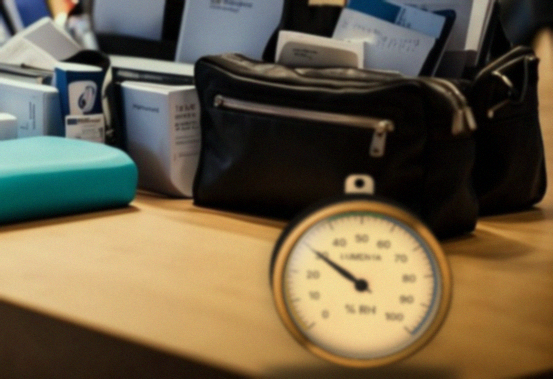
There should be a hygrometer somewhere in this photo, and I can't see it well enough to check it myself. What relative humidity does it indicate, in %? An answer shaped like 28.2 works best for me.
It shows 30
